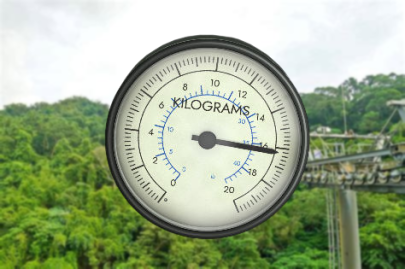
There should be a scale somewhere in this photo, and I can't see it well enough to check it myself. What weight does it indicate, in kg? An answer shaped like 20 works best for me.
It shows 16.2
